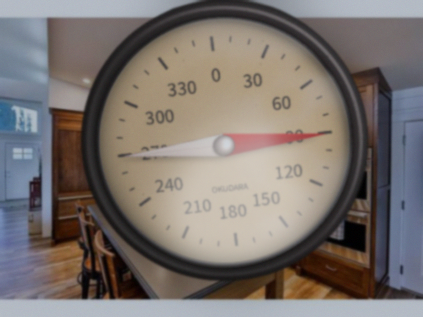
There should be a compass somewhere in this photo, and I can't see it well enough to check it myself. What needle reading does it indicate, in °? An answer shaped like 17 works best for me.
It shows 90
